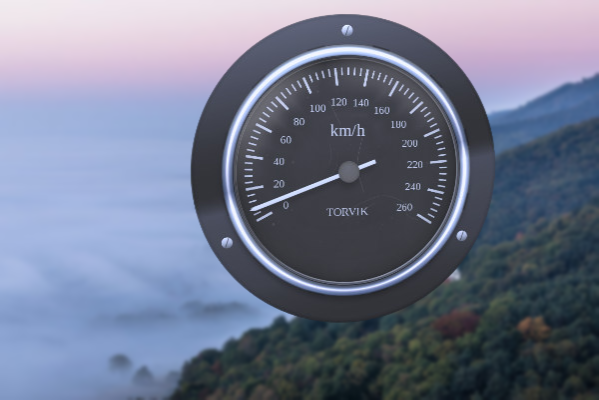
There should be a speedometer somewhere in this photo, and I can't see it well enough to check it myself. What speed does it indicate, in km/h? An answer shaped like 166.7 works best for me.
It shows 8
